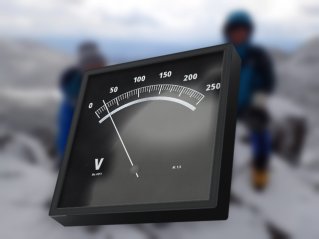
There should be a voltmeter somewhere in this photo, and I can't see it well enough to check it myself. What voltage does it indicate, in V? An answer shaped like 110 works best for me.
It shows 25
